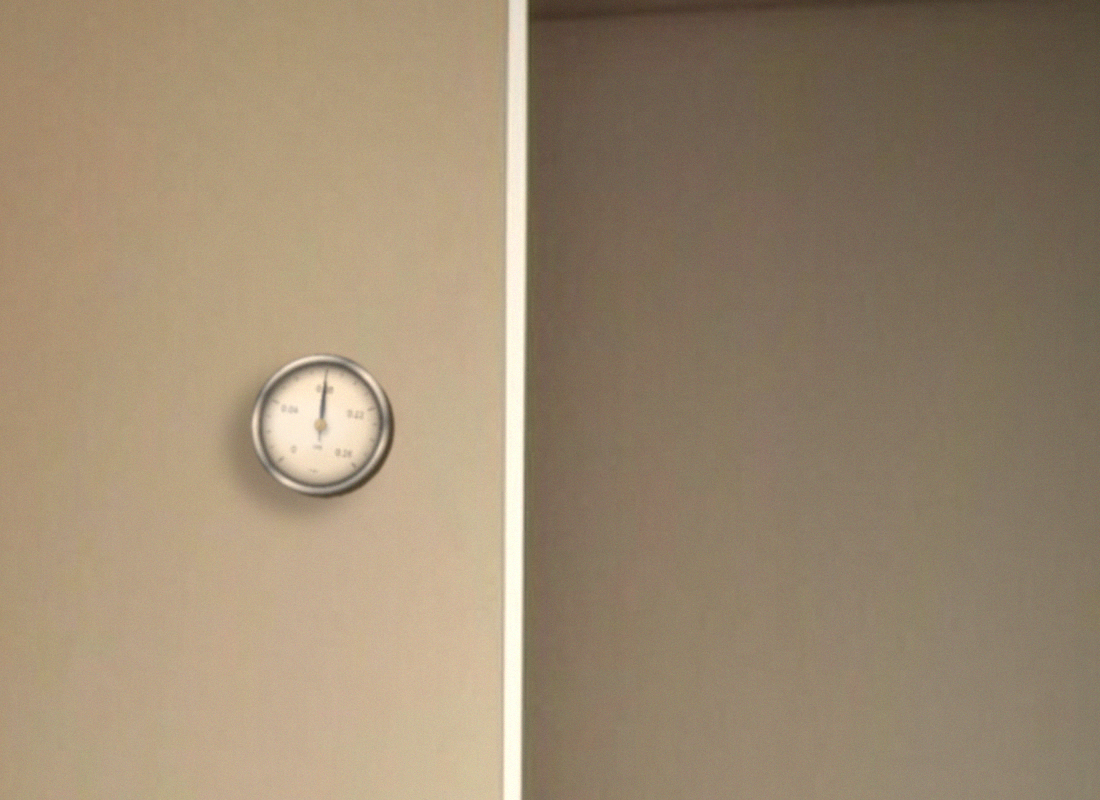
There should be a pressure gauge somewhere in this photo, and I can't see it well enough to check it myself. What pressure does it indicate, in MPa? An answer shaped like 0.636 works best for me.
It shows 0.08
